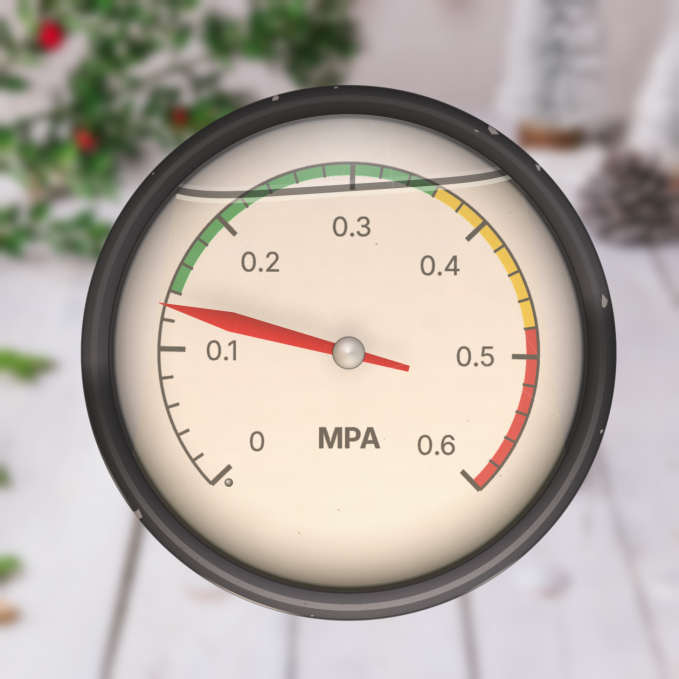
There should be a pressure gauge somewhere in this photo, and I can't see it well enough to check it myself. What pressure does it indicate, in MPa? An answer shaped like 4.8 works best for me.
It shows 0.13
